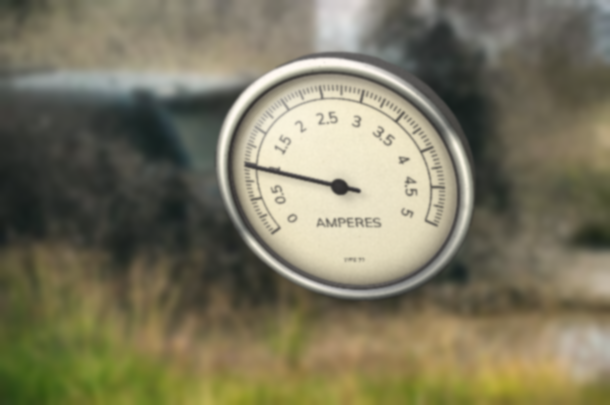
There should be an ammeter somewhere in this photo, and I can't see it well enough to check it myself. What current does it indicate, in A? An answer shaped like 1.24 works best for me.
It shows 1
